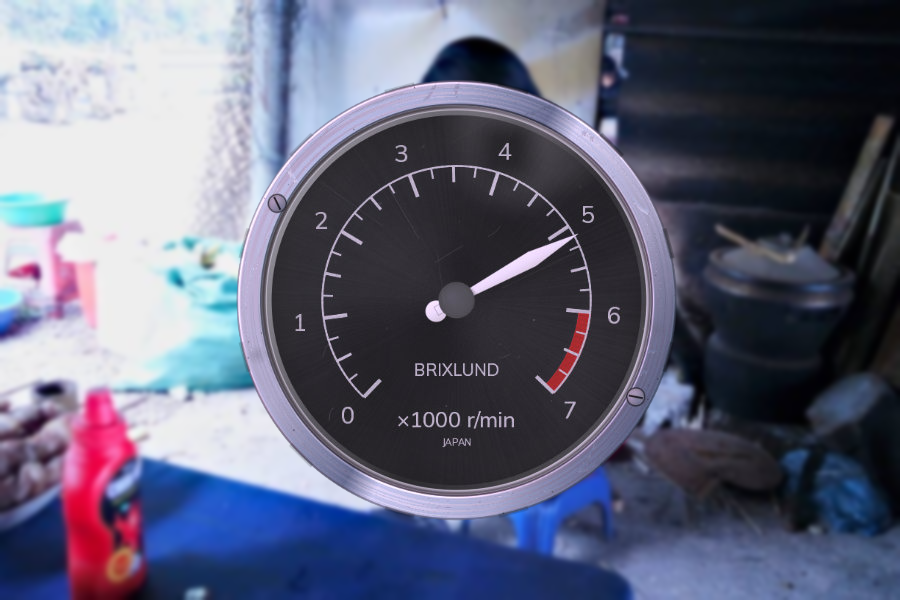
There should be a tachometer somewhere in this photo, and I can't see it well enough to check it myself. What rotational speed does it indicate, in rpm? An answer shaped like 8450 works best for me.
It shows 5125
